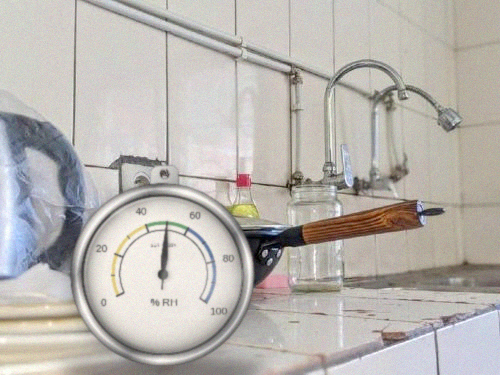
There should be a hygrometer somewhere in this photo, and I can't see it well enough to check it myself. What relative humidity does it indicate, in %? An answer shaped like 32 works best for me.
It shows 50
